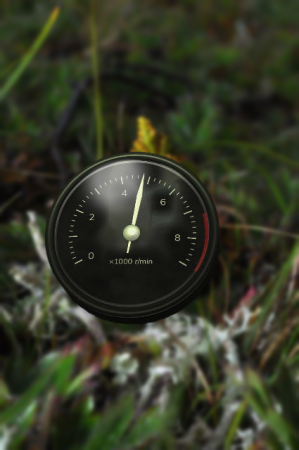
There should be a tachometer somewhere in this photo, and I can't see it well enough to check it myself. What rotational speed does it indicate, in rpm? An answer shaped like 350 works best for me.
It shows 4800
